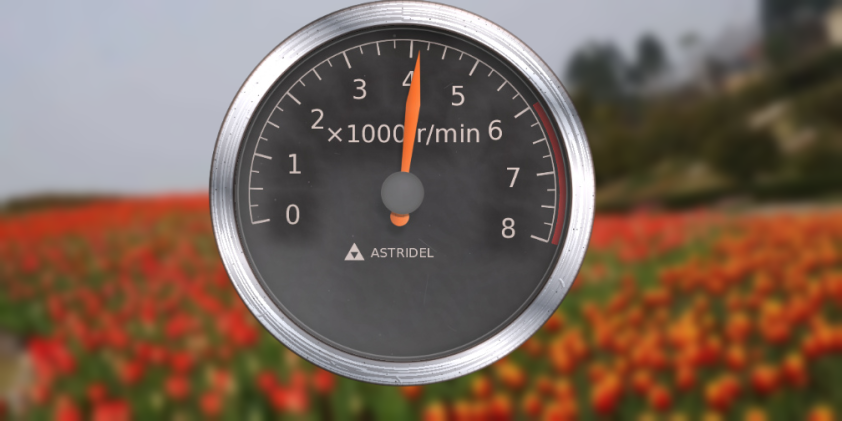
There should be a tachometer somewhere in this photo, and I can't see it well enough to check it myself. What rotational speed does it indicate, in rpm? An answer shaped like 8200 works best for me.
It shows 4125
